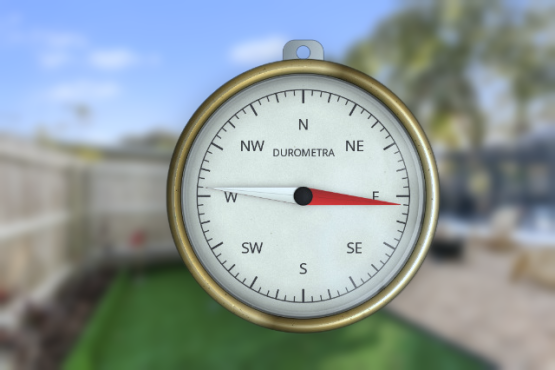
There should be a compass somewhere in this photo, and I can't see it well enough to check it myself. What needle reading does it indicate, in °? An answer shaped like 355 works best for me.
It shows 95
